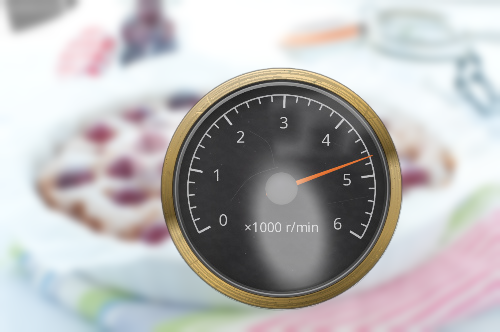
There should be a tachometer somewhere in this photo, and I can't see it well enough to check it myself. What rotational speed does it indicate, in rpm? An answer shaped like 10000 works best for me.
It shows 4700
